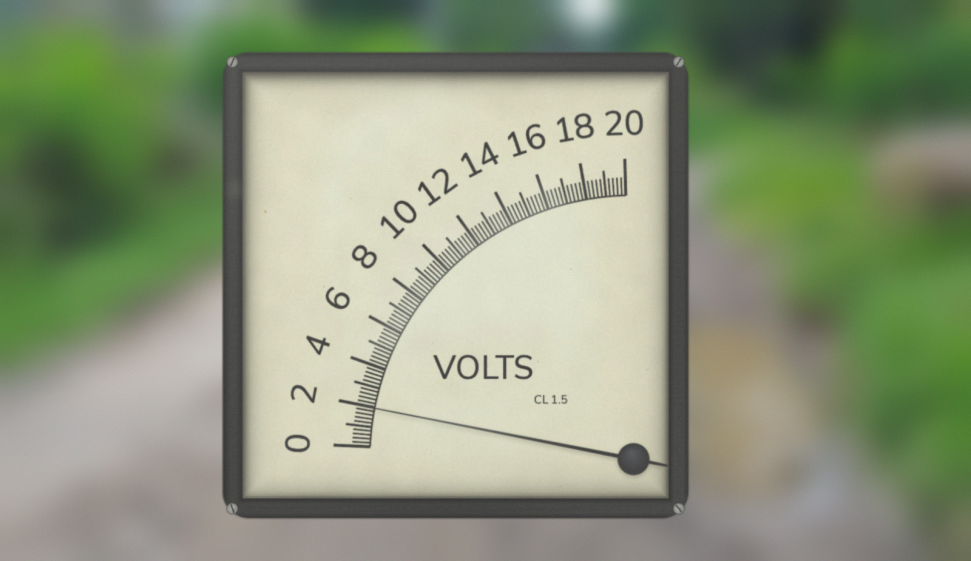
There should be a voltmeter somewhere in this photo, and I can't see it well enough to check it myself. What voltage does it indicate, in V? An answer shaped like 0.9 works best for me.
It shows 2
